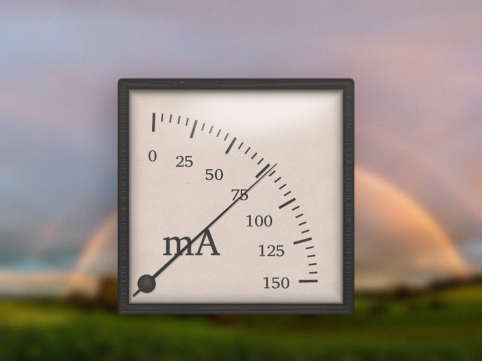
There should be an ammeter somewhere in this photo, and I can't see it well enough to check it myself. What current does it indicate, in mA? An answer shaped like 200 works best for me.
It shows 77.5
